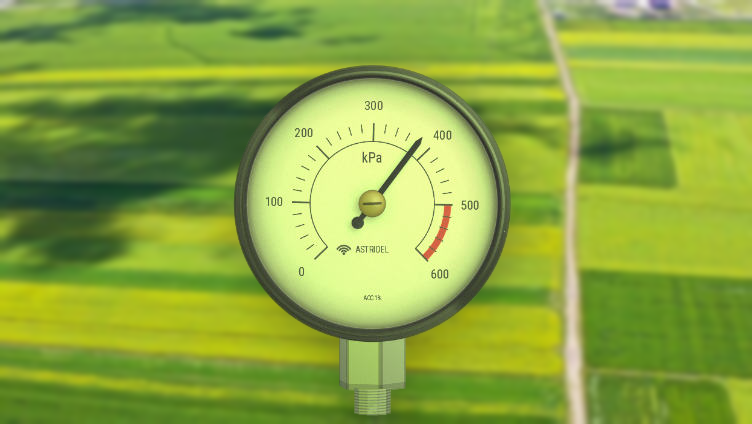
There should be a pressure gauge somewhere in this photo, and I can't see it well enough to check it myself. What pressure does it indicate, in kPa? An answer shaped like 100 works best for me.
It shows 380
